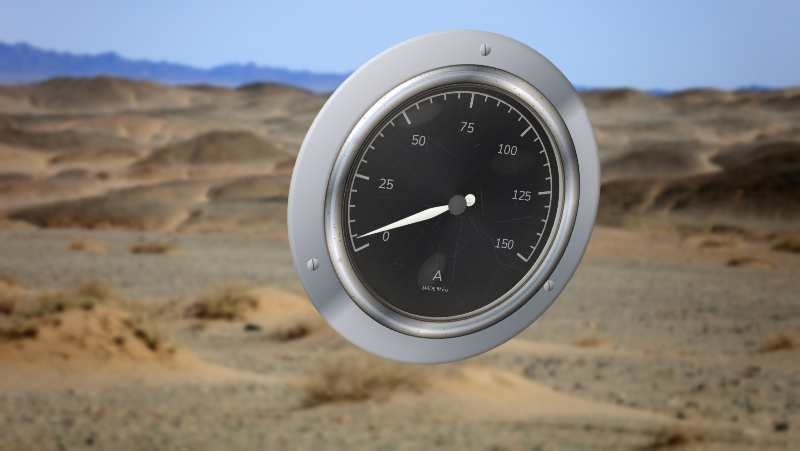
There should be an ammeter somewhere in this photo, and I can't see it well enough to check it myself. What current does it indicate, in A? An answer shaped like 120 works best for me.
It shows 5
